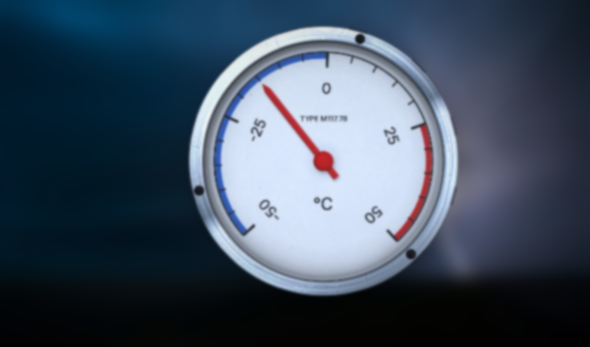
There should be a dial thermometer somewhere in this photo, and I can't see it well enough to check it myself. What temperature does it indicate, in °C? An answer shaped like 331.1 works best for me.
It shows -15
